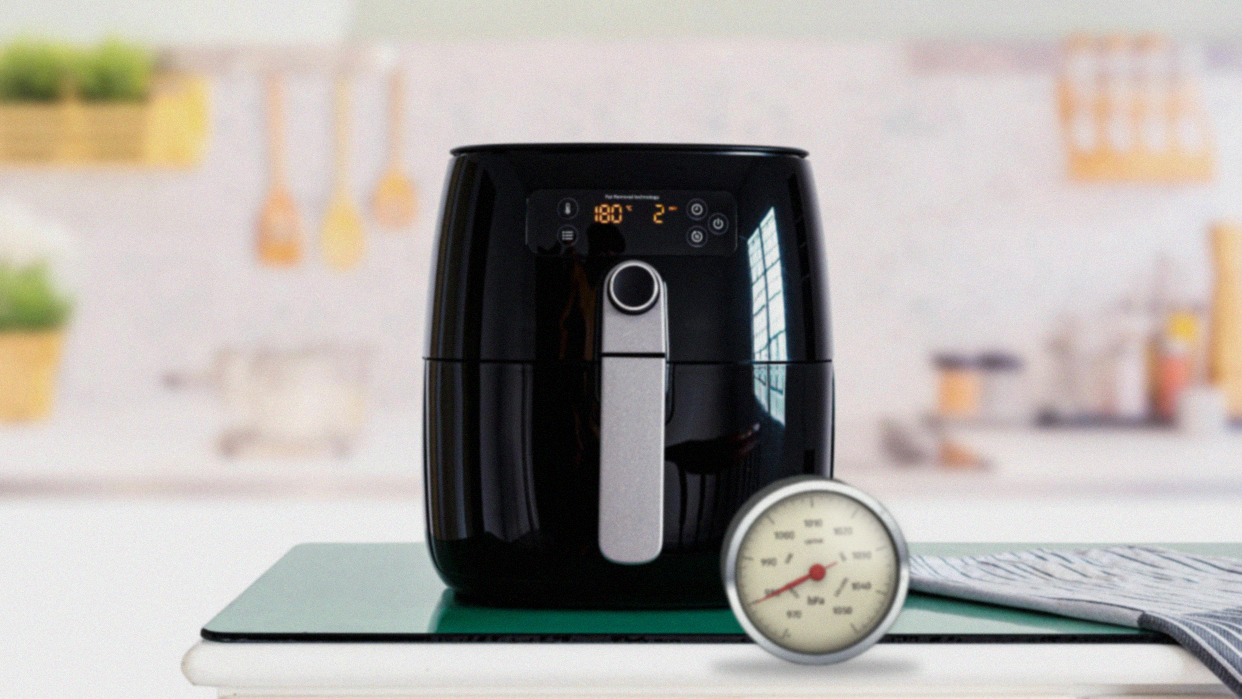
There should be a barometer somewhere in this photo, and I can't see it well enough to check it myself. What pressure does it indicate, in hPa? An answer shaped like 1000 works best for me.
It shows 980
